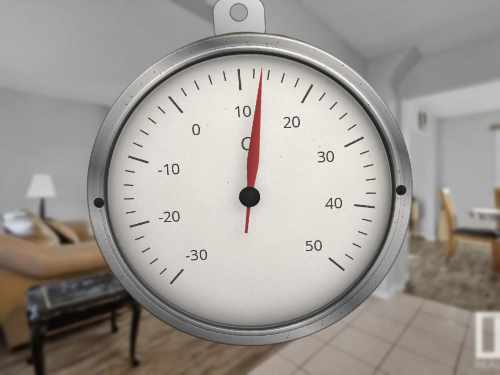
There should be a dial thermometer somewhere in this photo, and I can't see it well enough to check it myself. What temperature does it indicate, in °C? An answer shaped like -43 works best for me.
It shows 13
